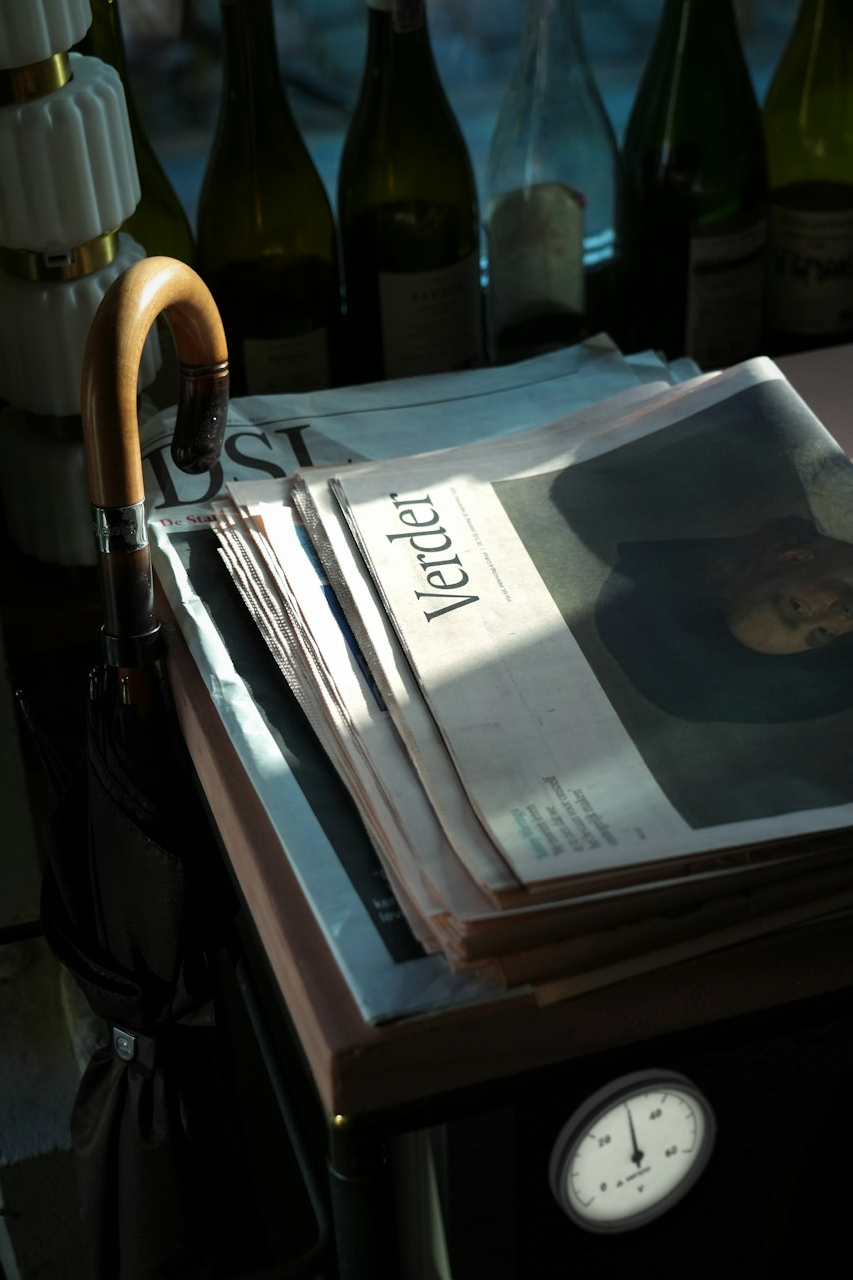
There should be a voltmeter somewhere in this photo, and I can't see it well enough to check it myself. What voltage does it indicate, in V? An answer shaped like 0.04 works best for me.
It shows 30
